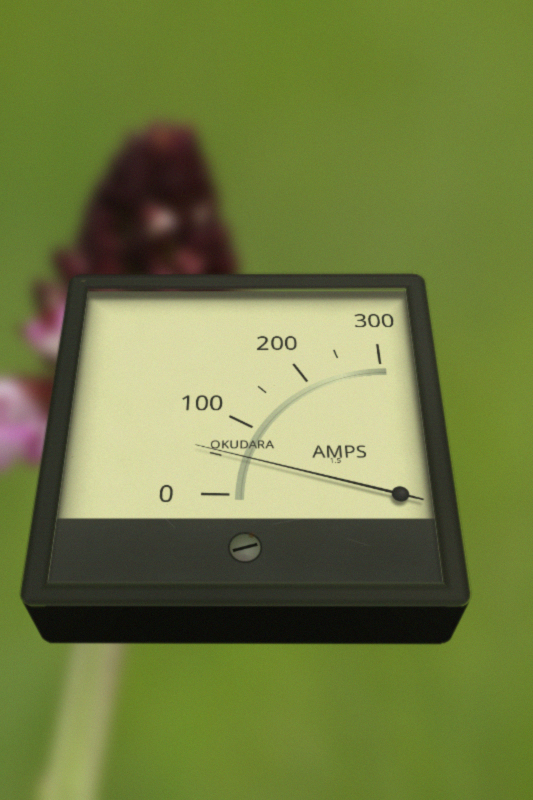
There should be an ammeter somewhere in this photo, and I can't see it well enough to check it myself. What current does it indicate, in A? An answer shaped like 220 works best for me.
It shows 50
